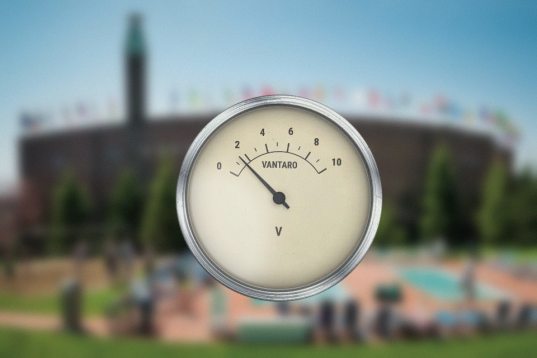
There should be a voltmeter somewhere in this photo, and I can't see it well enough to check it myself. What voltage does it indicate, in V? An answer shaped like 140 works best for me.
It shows 1.5
